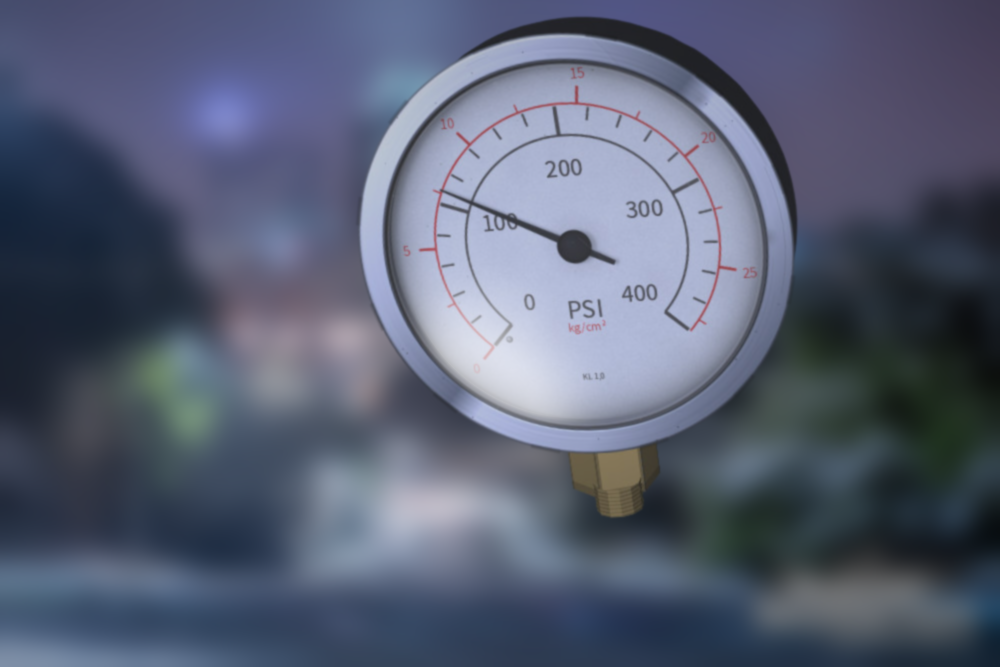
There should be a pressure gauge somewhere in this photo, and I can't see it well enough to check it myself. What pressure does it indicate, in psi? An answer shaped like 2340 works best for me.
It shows 110
